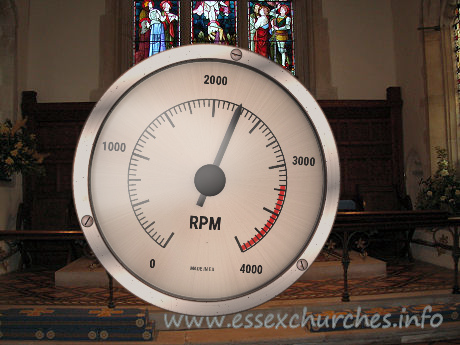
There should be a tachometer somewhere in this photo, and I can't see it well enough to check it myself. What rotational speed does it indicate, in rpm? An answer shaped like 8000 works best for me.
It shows 2250
